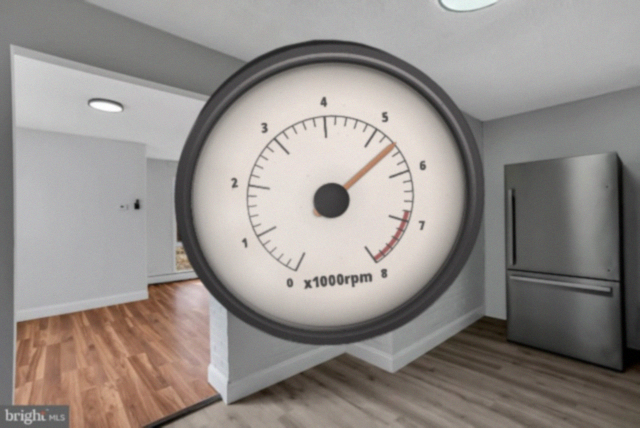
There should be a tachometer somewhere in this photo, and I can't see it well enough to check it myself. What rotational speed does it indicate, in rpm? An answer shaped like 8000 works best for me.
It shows 5400
